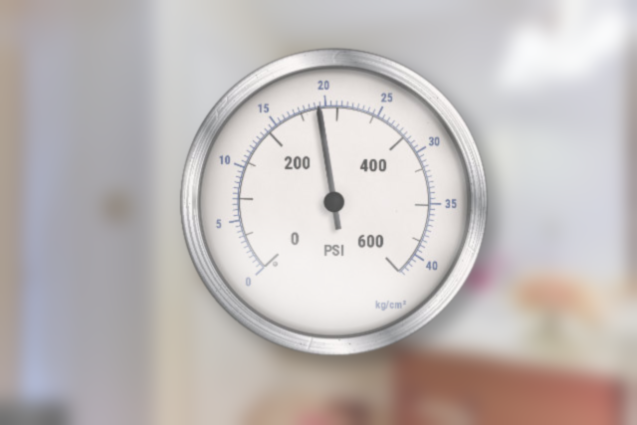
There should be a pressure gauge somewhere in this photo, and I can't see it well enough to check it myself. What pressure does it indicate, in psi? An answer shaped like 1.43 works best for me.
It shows 275
